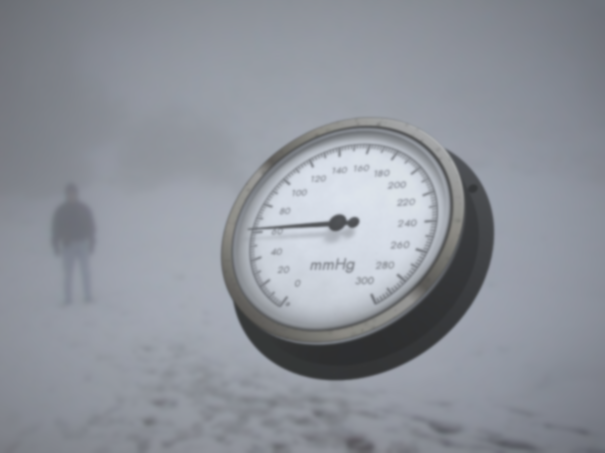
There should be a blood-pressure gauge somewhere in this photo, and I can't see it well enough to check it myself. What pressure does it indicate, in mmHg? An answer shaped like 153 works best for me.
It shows 60
